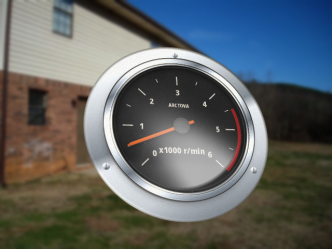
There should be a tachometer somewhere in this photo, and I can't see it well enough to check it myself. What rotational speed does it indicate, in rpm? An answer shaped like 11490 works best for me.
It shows 500
